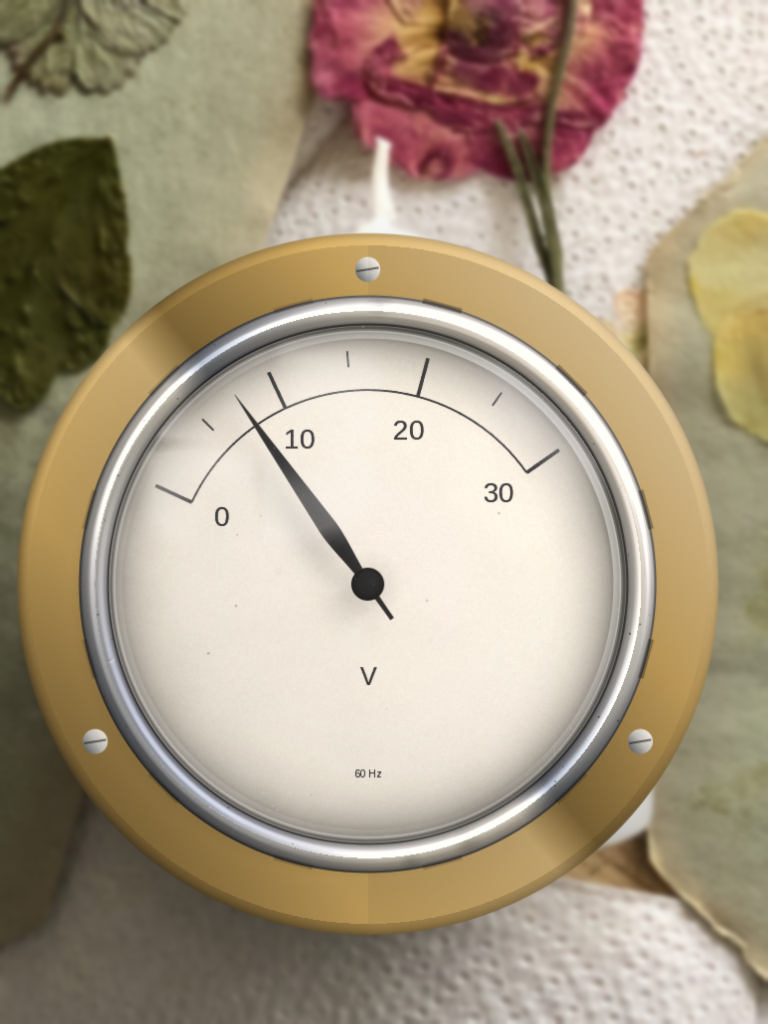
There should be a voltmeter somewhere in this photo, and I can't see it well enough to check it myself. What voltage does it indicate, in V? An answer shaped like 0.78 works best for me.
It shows 7.5
